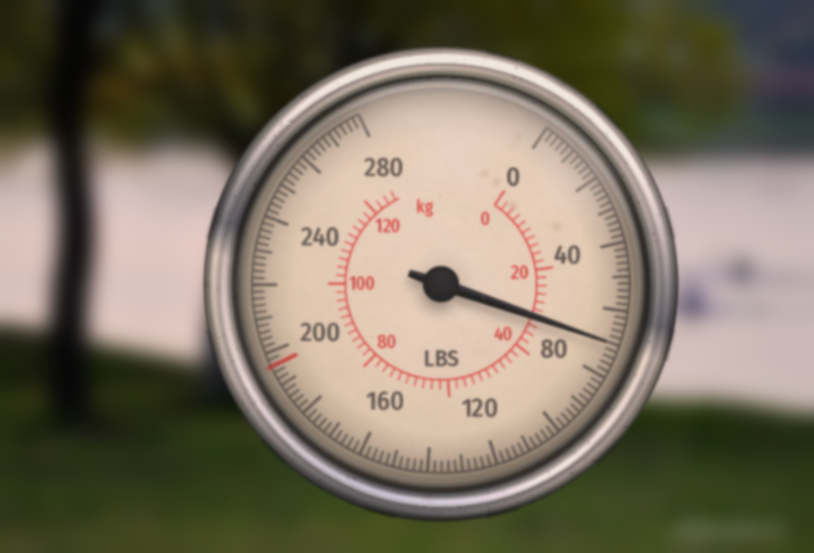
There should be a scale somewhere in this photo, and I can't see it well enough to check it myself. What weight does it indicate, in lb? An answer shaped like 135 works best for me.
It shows 70
